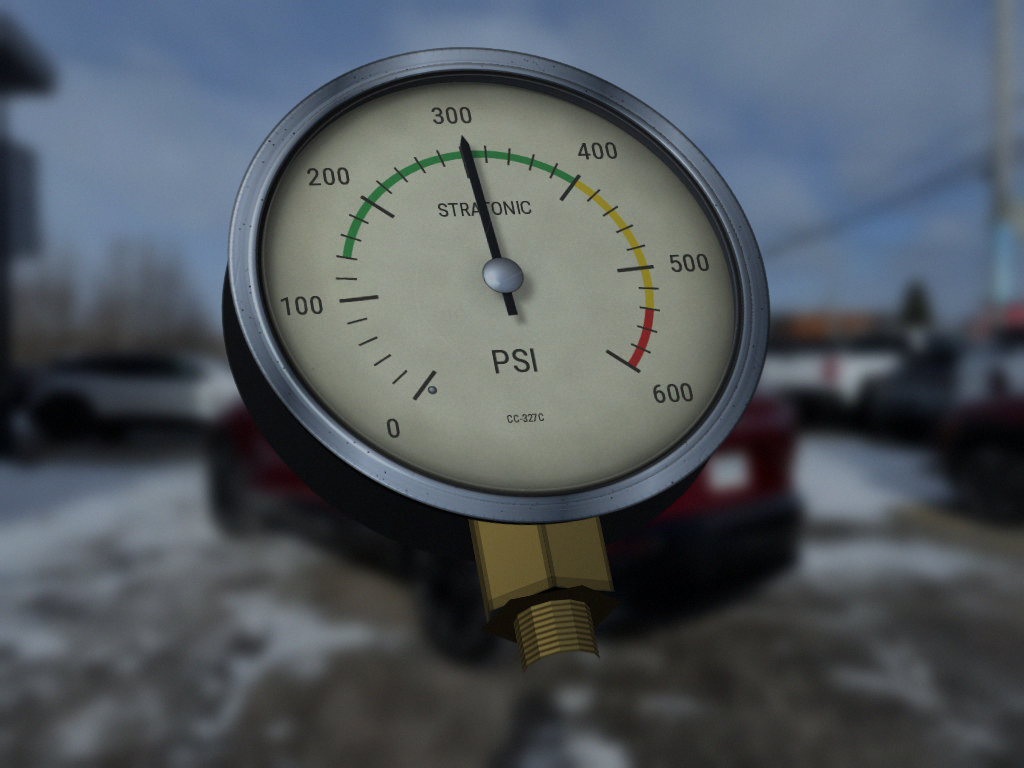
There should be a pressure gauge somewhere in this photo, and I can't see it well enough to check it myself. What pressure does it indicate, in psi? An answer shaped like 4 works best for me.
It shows 300
